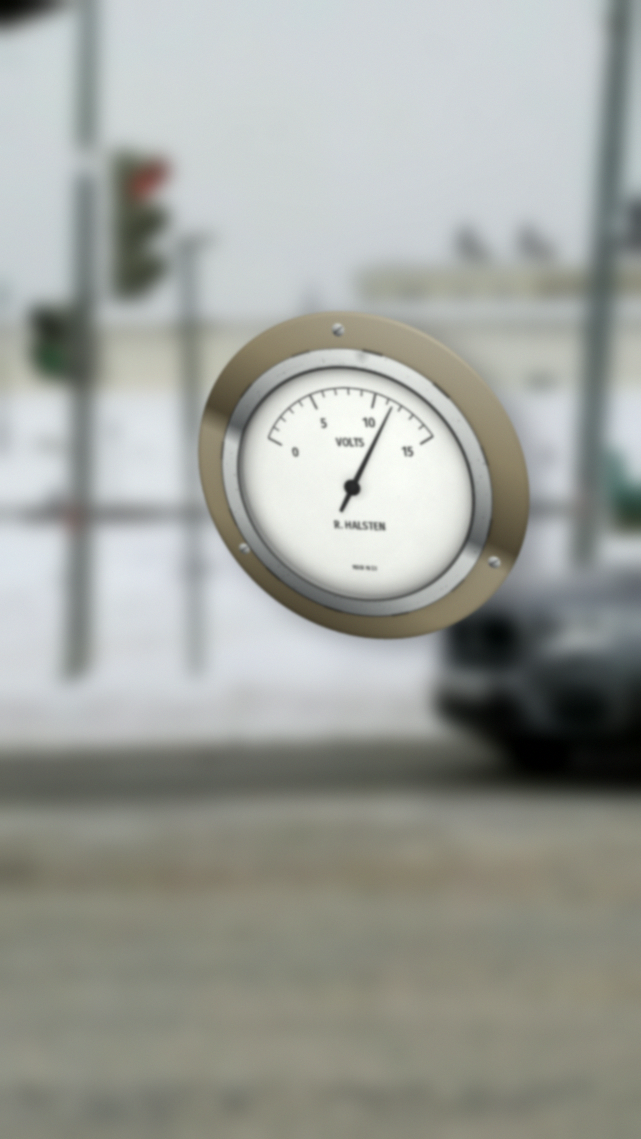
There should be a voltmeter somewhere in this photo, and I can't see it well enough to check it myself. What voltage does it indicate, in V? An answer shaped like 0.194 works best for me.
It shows 11.5
